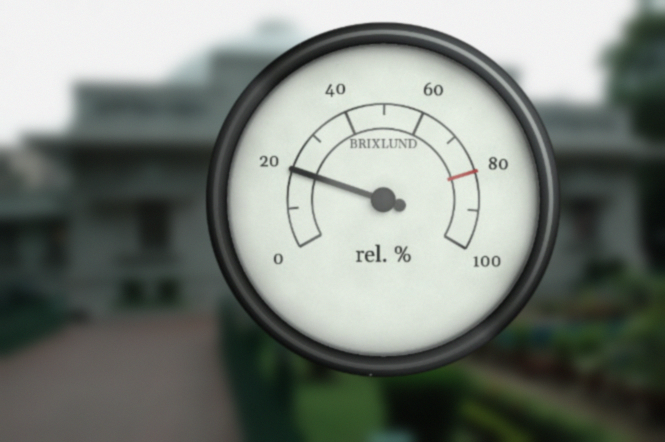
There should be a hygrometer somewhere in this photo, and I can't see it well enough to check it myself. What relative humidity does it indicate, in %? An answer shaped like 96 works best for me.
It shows 20
